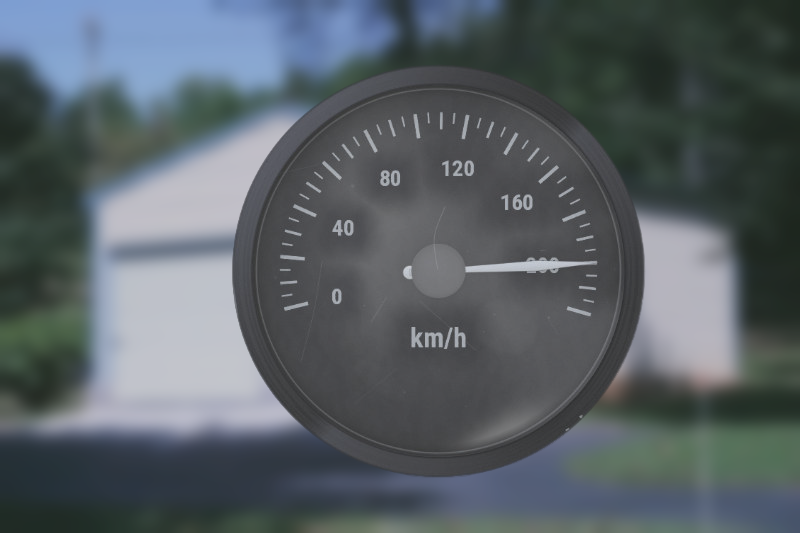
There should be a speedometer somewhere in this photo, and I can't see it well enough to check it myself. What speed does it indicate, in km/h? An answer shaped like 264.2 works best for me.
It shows 200
